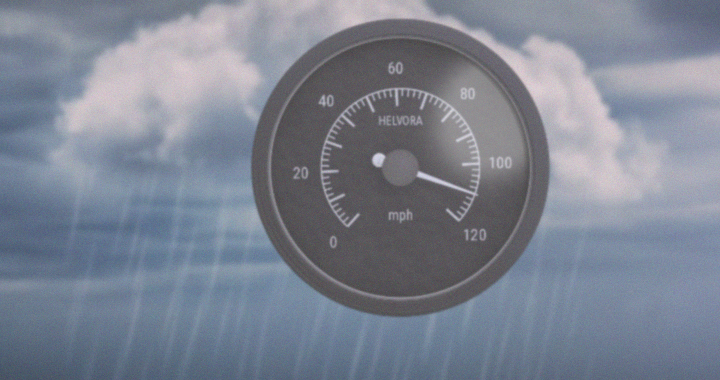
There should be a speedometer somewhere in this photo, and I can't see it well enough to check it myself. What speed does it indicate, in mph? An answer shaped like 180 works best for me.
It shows 110
